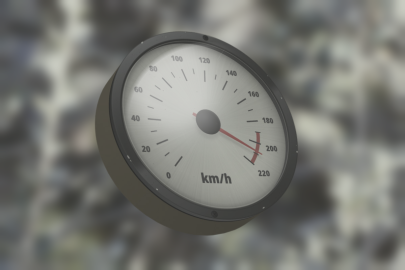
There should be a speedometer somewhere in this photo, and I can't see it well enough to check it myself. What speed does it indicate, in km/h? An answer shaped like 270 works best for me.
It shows 210
